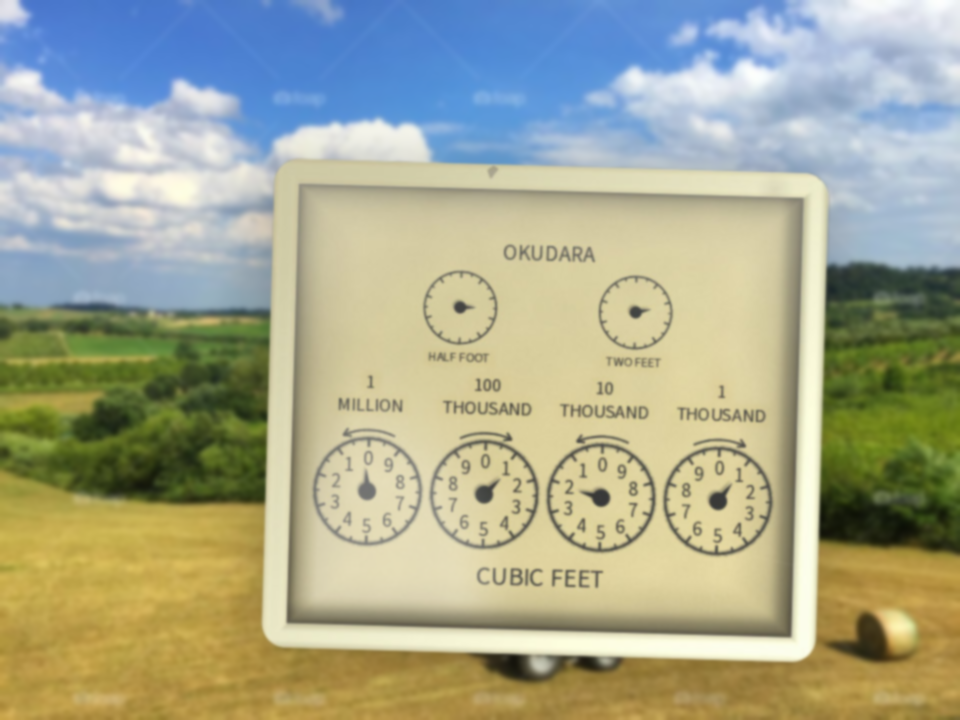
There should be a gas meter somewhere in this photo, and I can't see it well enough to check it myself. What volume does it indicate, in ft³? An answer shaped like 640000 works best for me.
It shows 12100
